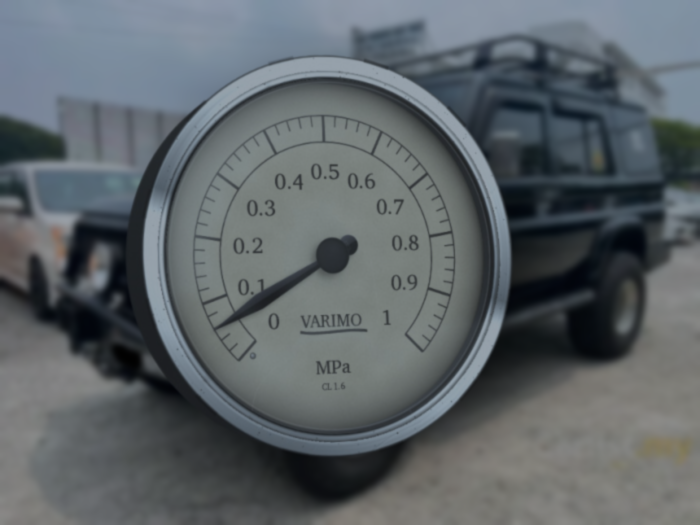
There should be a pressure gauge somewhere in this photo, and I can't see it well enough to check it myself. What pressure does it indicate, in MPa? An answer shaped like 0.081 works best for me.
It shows 0.06
